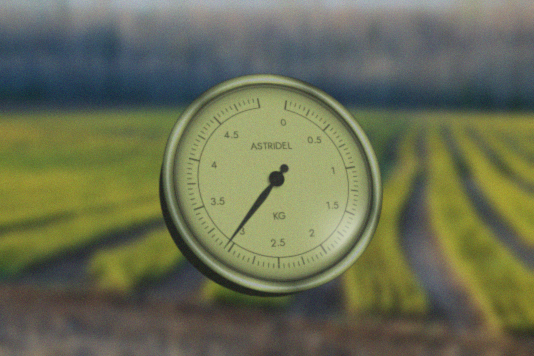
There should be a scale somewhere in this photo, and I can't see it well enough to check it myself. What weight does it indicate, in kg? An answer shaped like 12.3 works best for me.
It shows 3.05
